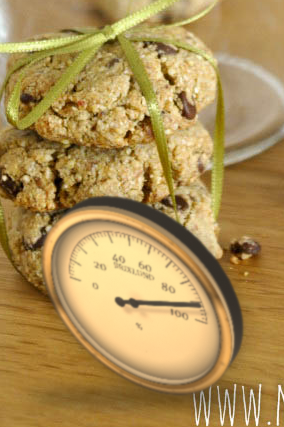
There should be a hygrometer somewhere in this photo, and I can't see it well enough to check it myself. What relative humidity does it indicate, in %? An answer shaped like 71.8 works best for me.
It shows 90
